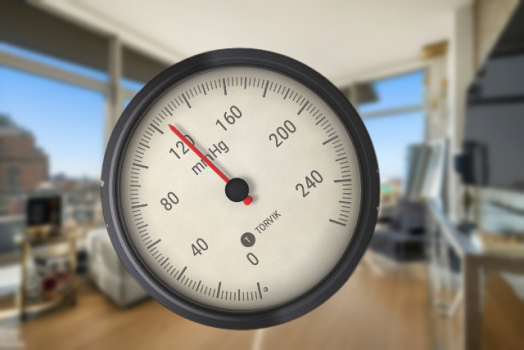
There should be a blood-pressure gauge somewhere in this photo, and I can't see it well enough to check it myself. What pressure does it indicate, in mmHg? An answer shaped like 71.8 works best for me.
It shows 126
